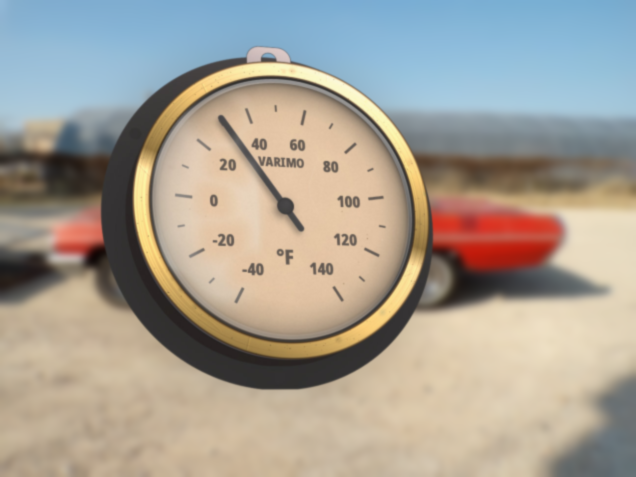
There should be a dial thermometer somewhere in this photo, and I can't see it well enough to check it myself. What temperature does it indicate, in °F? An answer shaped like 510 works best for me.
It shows 30
